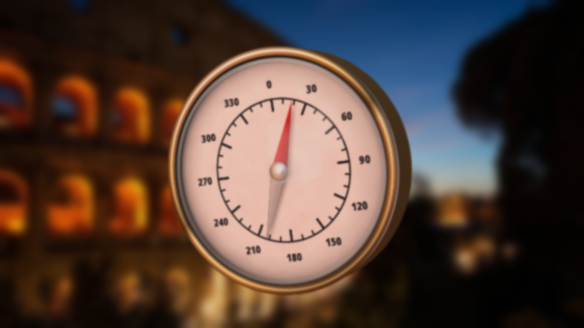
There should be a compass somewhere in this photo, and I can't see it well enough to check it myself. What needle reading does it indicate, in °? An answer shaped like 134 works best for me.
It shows 20
